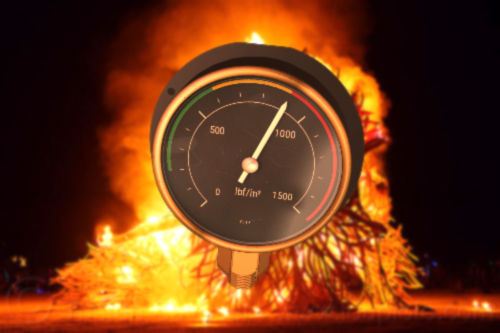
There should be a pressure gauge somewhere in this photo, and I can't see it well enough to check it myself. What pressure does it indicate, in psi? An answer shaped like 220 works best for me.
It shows 900
